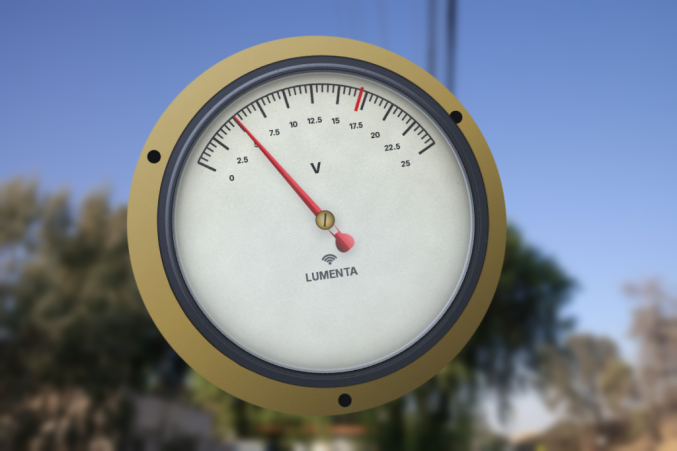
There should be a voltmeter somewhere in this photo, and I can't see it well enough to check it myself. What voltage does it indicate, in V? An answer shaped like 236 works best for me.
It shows 5
